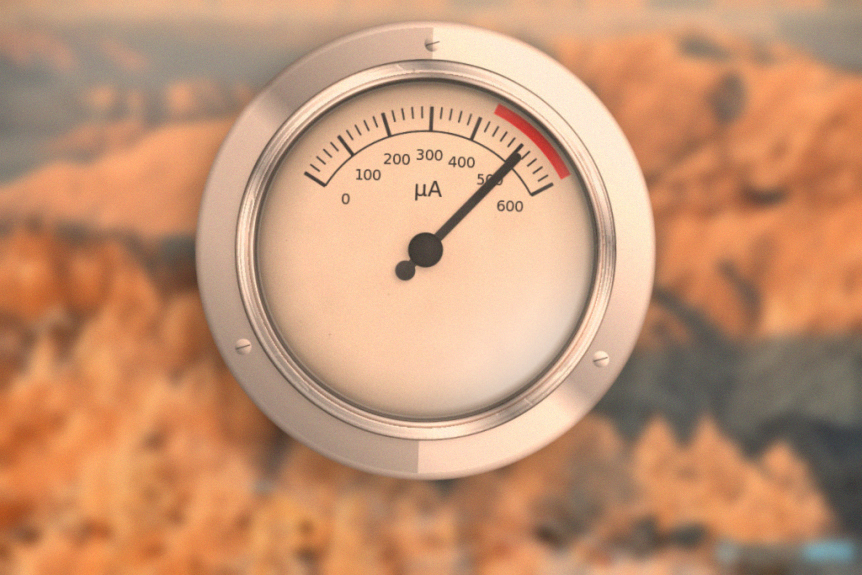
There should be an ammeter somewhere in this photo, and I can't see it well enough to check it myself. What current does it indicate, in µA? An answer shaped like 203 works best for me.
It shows 510
